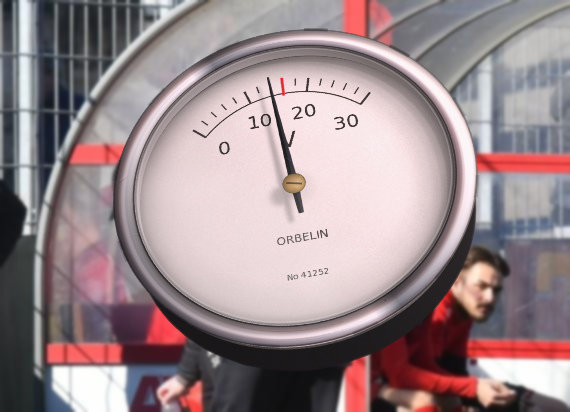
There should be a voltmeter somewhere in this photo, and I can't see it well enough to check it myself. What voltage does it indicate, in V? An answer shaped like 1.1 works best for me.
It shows 14
